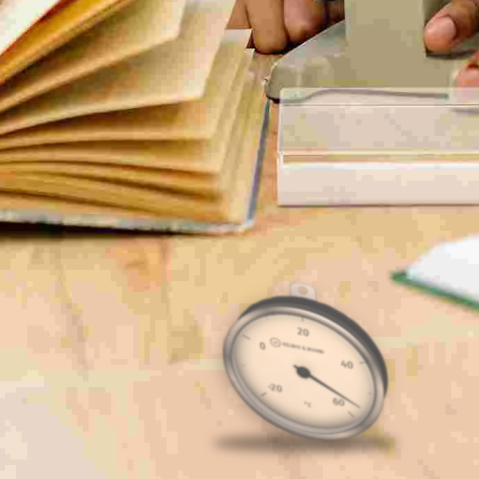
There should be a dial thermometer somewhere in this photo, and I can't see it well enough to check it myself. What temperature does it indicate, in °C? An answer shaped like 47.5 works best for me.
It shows 55
